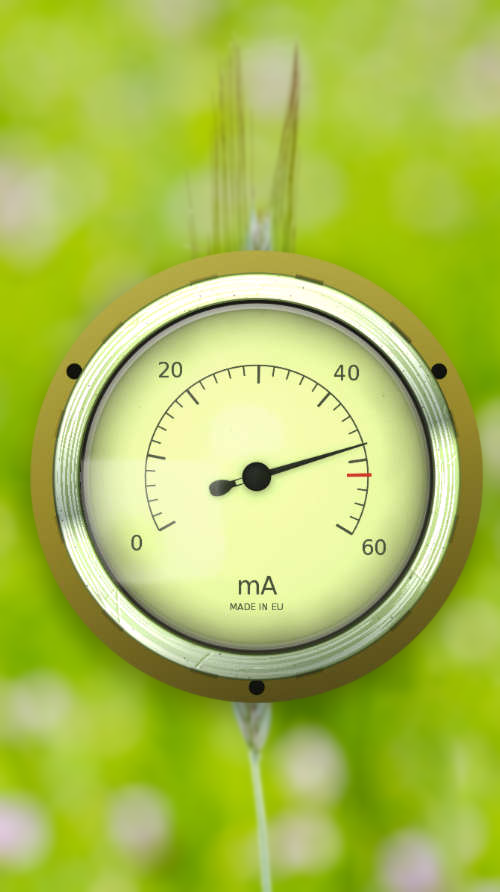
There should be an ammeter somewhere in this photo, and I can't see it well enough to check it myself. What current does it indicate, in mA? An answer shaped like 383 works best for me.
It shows 48
